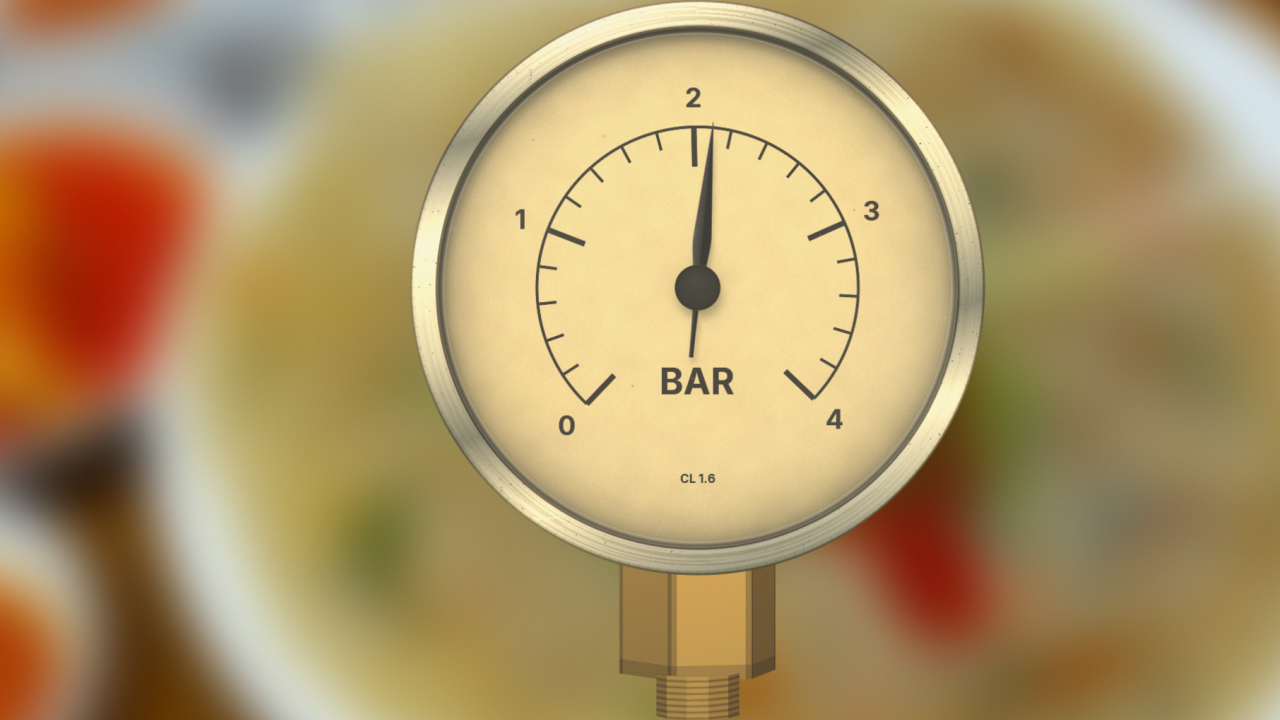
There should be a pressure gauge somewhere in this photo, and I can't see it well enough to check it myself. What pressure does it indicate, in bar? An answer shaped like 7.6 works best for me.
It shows 2.1
